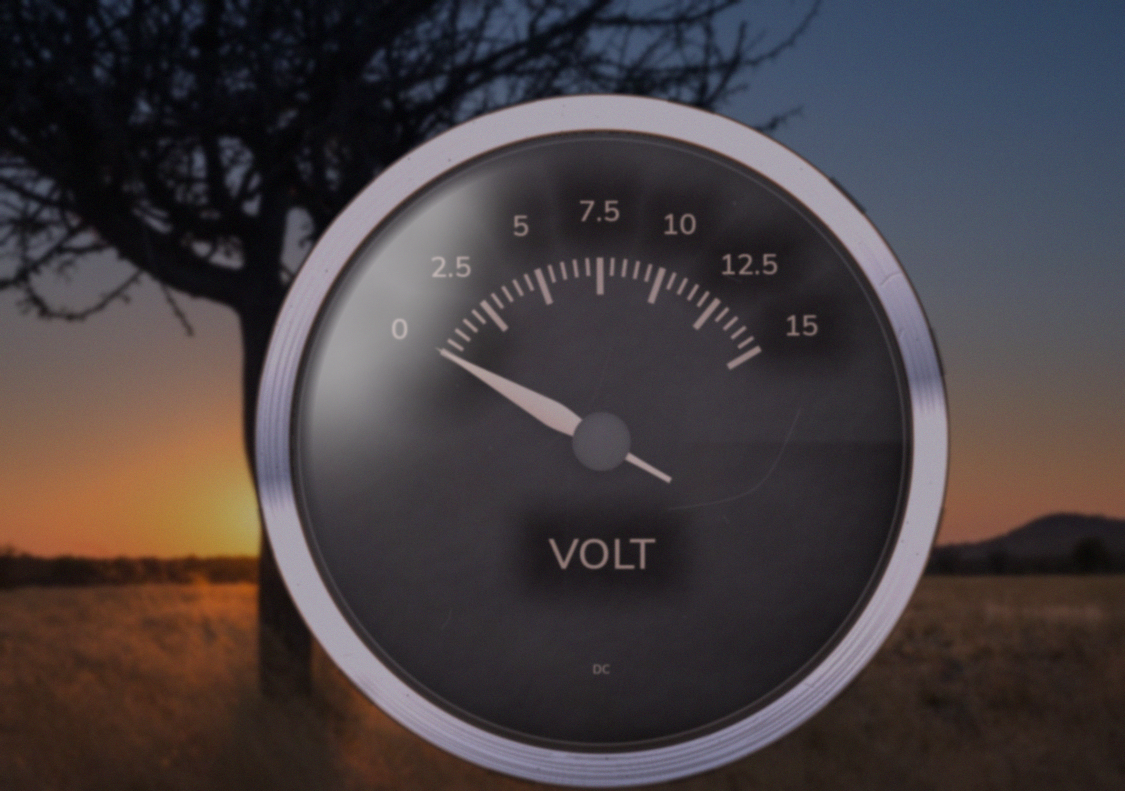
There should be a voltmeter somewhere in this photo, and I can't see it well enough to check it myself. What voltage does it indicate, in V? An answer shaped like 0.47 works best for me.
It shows 0
